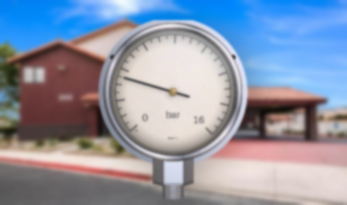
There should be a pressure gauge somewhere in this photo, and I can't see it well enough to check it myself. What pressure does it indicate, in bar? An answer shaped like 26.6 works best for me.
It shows 3.5
